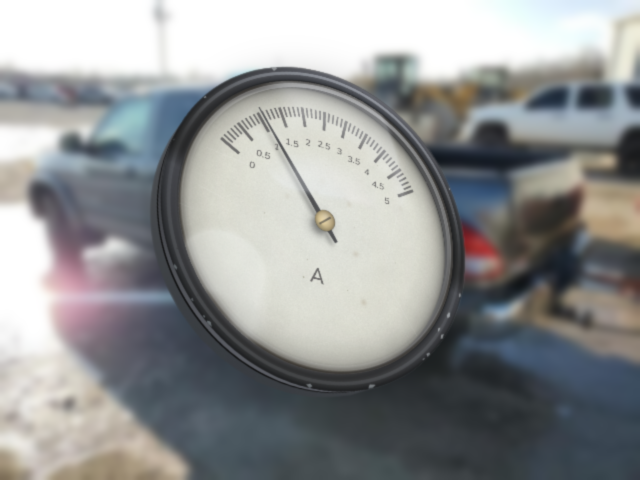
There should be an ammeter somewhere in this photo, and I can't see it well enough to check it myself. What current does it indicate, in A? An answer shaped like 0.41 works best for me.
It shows 1
